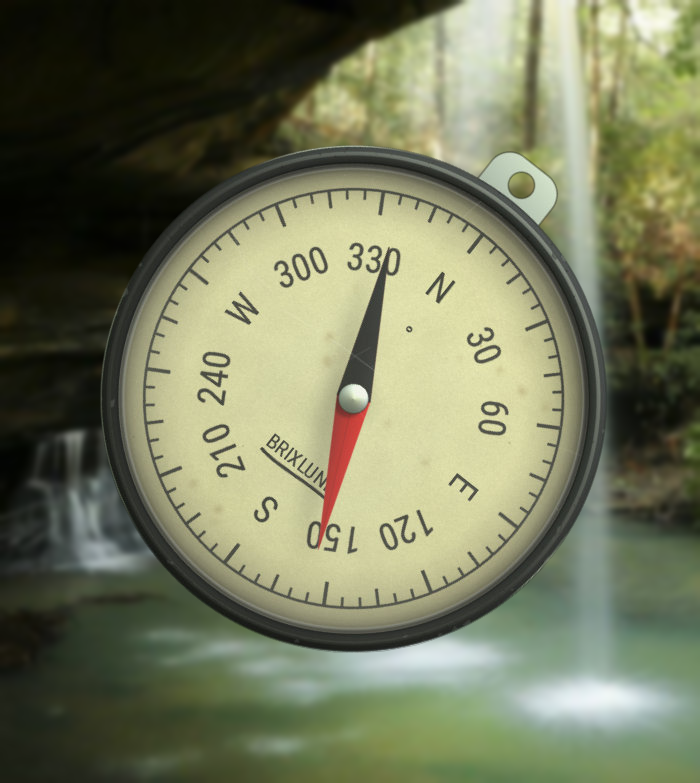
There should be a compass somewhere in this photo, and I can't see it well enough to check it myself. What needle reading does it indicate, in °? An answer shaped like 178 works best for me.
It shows 155
